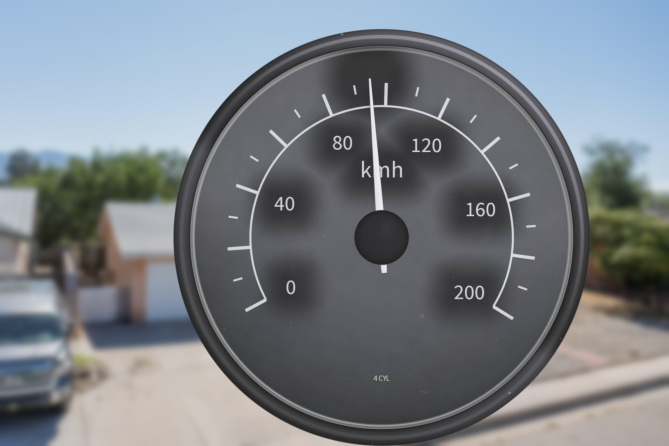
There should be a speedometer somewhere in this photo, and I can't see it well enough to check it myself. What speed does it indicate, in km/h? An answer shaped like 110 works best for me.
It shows 95
